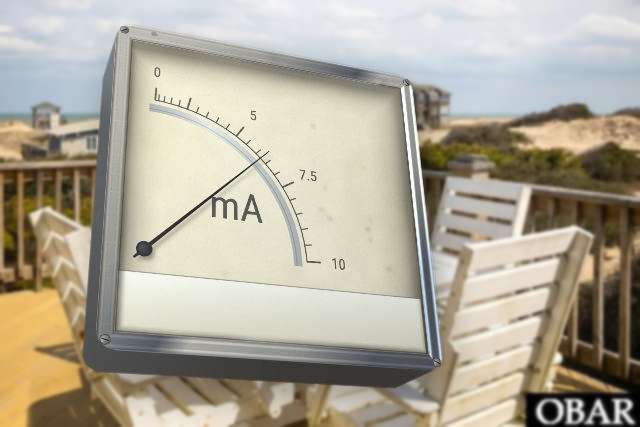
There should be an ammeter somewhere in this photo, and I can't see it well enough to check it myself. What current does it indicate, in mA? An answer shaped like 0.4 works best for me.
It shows 6.25
